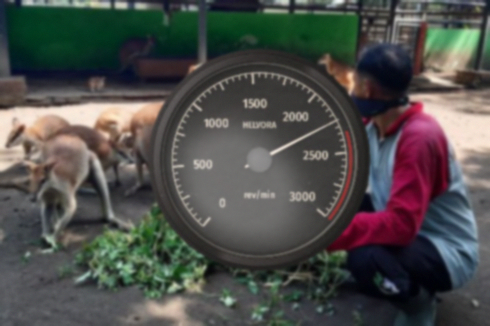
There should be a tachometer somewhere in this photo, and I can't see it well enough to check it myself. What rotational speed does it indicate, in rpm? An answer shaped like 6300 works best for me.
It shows 2250
